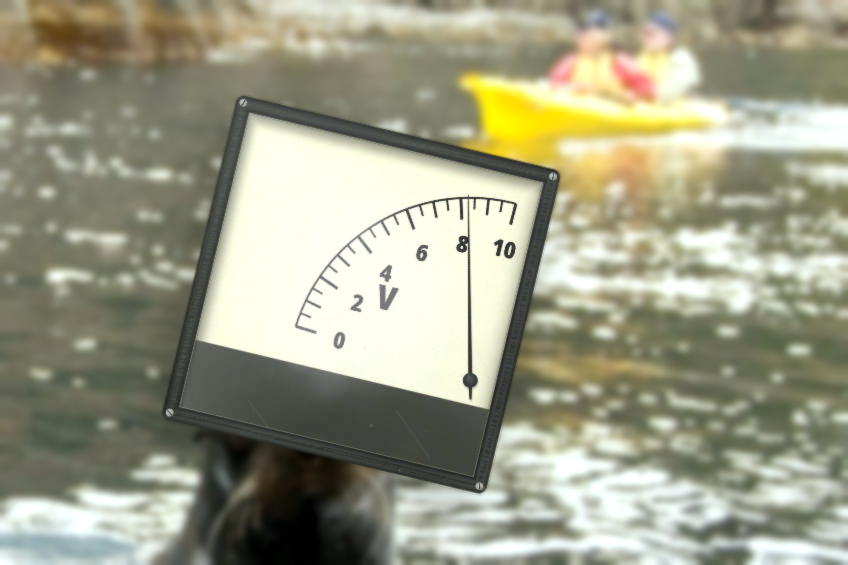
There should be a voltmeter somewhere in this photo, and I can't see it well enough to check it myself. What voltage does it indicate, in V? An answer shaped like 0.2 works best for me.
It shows 8.25
